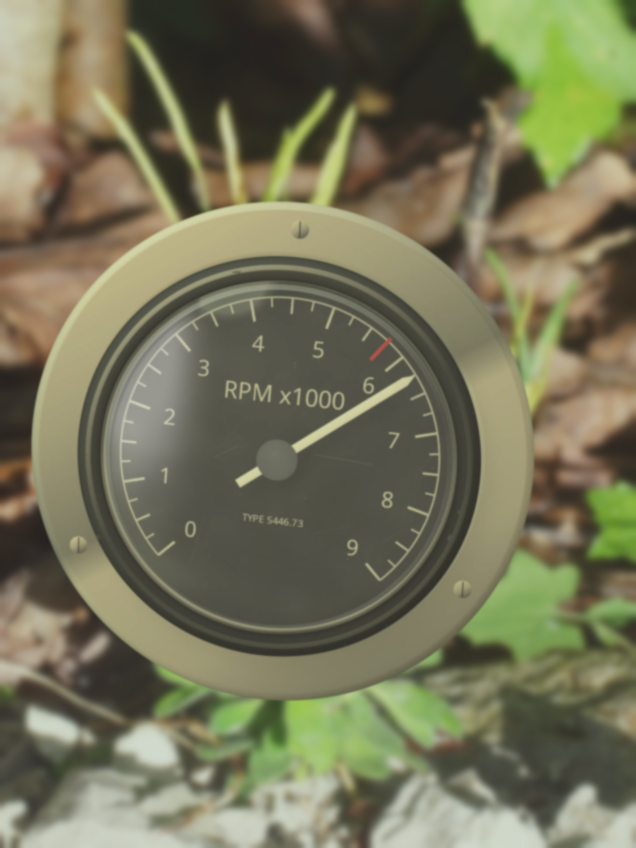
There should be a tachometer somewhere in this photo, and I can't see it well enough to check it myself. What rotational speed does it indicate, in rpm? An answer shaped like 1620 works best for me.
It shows 6250
